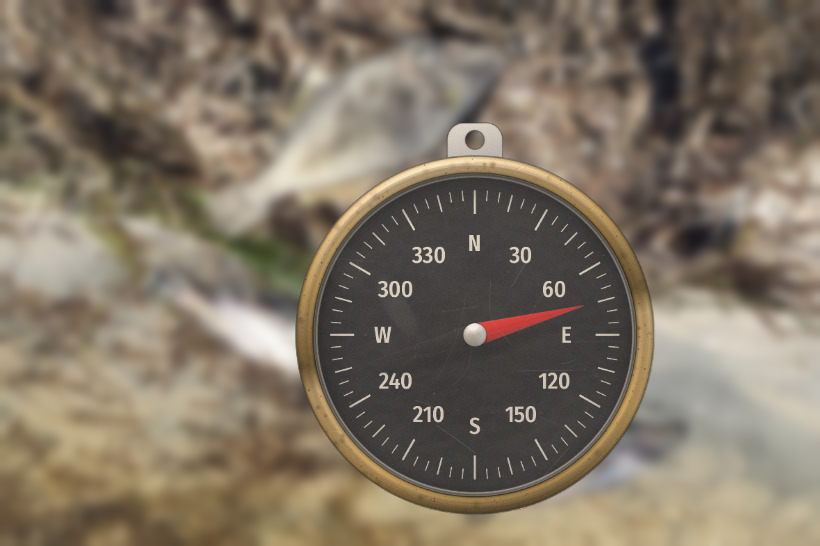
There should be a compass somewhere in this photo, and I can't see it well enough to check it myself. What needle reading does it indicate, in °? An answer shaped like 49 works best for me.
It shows 75
